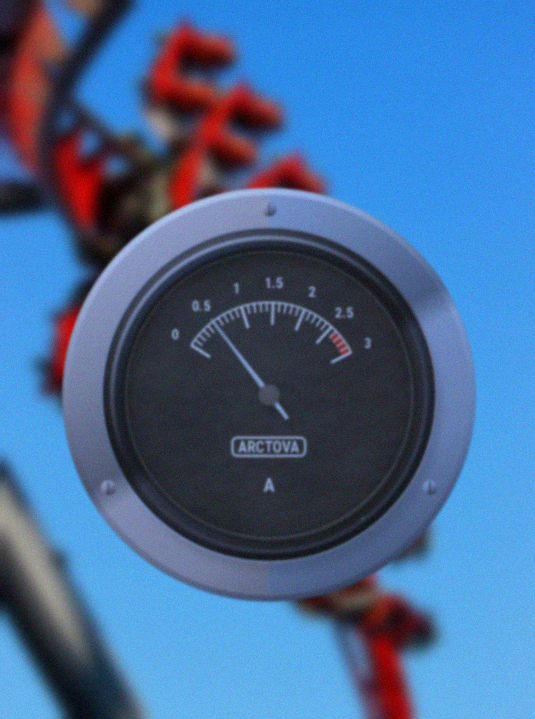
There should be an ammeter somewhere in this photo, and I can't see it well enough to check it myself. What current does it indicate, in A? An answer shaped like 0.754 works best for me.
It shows 0.5
